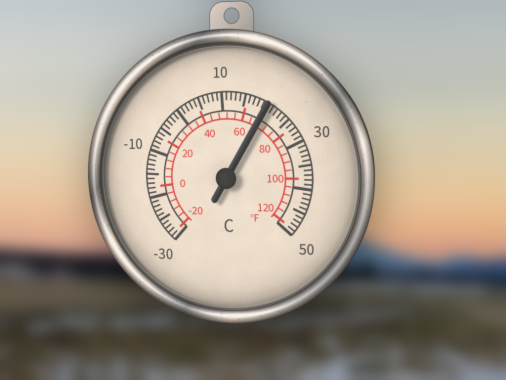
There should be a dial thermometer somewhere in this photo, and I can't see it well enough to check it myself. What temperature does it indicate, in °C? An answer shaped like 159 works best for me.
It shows 20
